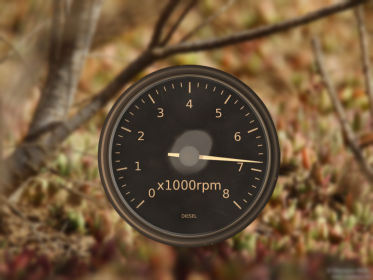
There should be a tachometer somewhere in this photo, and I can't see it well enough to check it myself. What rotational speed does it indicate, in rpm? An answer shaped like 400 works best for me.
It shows 6800
